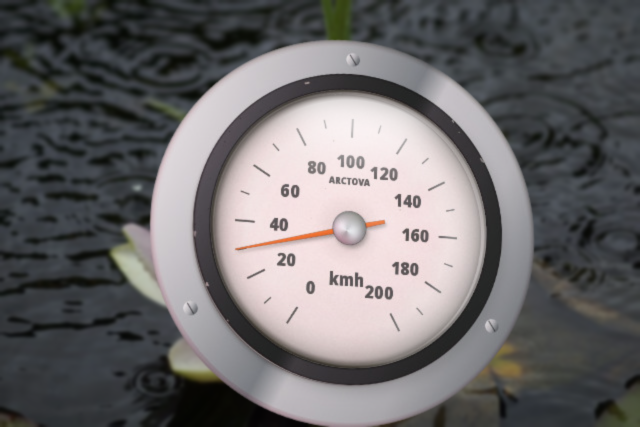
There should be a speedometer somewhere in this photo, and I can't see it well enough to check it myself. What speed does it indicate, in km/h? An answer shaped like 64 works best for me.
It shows 30
